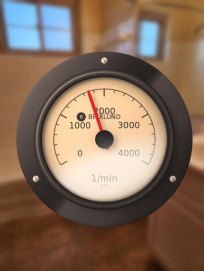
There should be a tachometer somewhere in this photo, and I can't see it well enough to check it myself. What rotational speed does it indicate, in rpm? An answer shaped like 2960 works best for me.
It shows 1700
